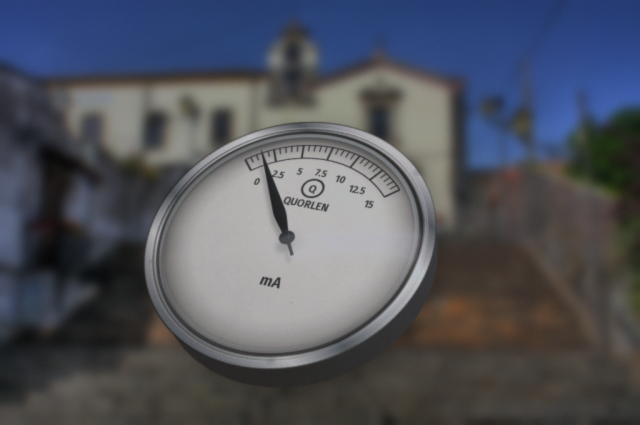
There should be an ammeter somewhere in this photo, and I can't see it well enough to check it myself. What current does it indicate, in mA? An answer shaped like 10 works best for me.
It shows 1.5
